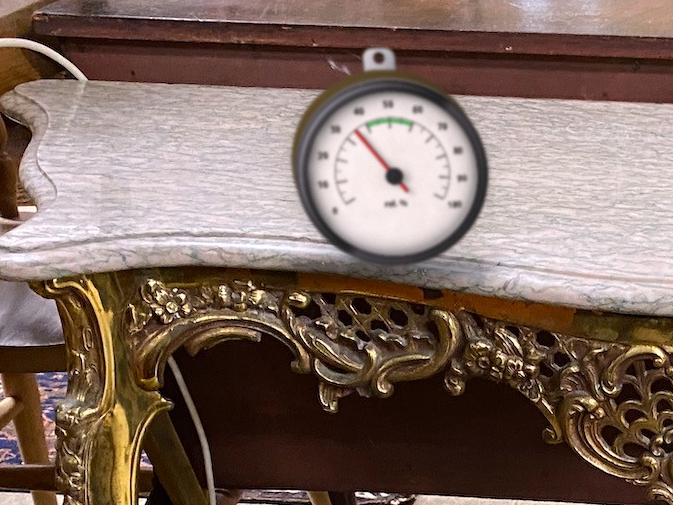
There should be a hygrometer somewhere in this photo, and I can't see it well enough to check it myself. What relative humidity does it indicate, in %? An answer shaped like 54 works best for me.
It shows 35
